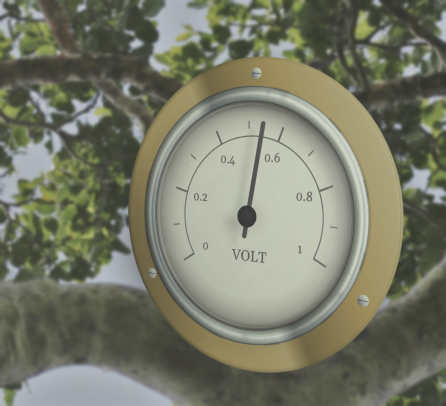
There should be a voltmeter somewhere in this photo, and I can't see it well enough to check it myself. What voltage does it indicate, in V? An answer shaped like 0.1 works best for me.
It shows 0.55
